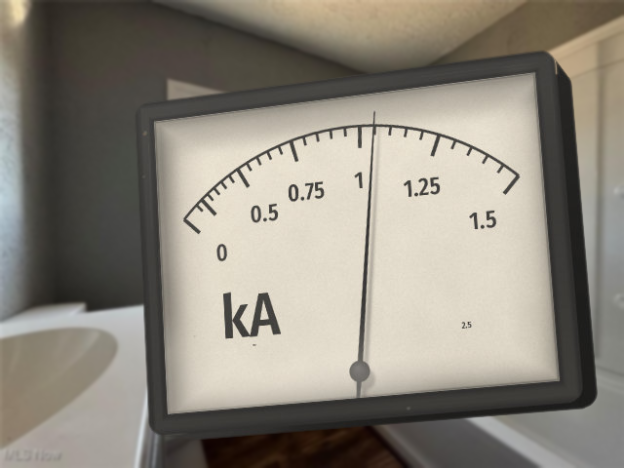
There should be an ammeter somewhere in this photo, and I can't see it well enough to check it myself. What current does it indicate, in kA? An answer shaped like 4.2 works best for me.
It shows 1.05
